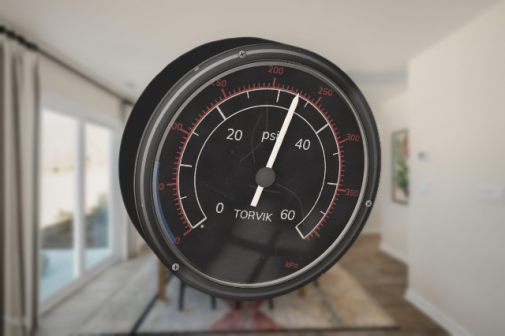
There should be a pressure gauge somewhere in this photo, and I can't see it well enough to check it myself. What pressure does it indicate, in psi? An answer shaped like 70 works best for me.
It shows 32.5
